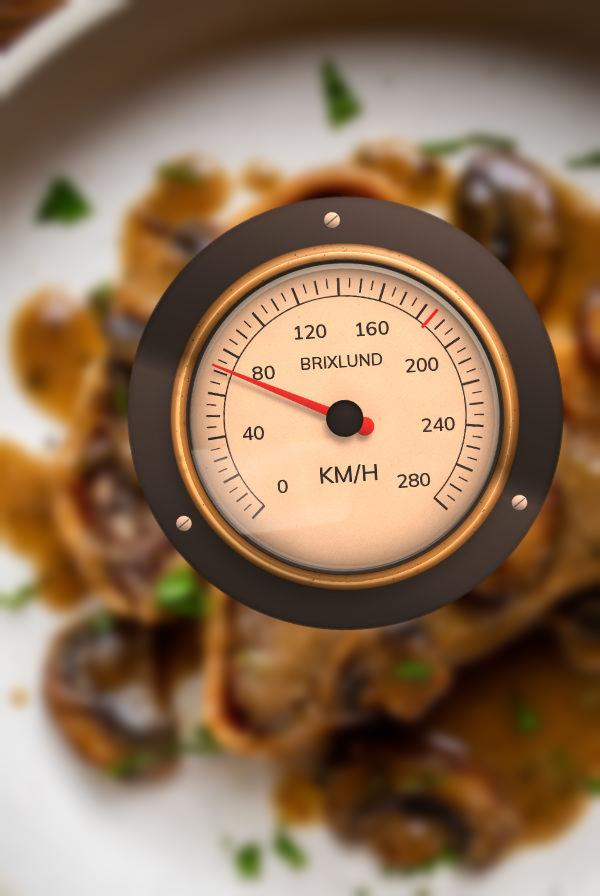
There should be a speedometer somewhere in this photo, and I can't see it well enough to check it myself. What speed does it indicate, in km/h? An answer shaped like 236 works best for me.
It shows 72.5
